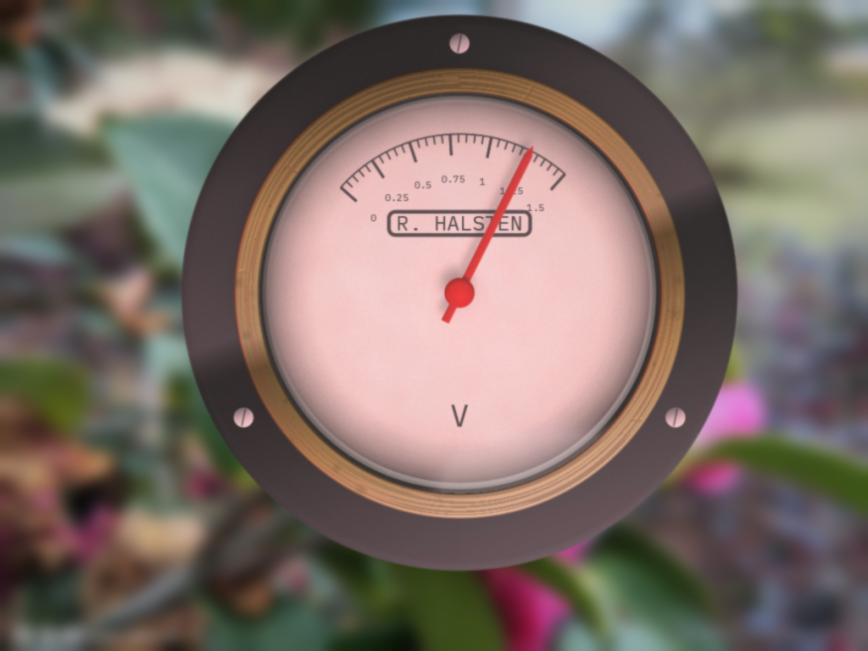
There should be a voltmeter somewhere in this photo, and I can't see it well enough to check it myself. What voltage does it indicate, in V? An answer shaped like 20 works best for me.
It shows 1.25
